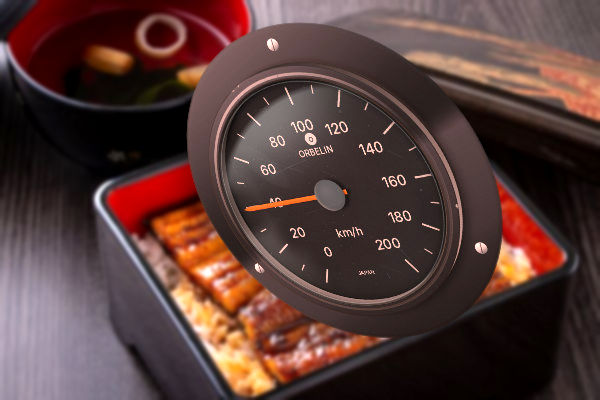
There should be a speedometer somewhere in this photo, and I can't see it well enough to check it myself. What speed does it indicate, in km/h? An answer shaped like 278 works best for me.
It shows 40
